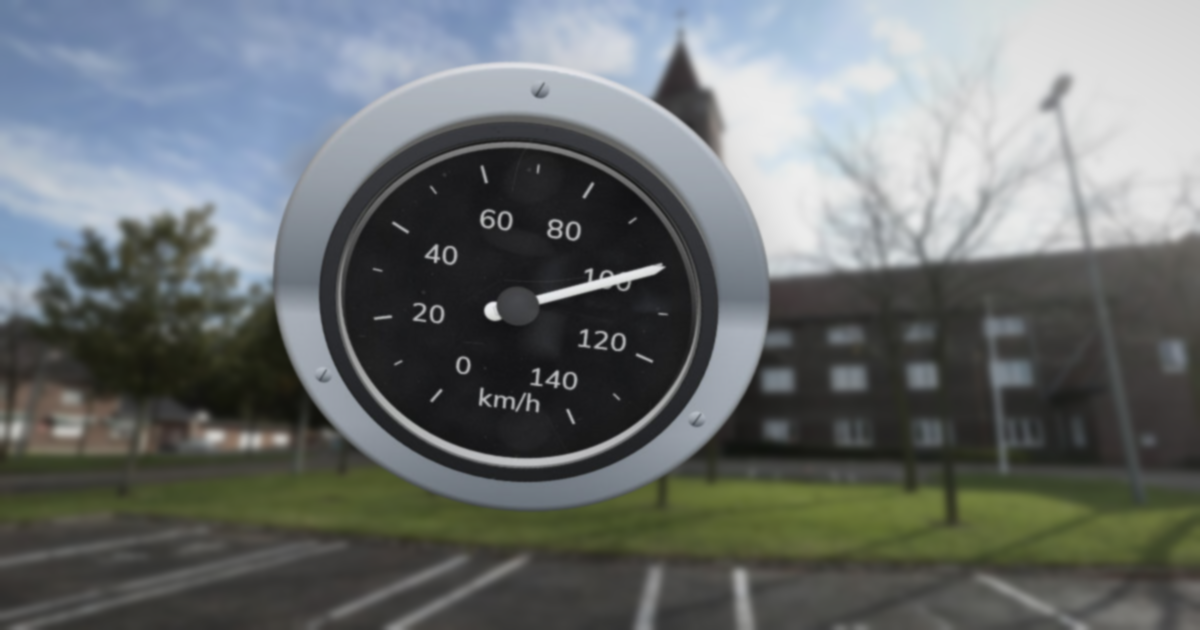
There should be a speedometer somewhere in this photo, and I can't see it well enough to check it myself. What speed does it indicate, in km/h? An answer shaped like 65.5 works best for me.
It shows 100
